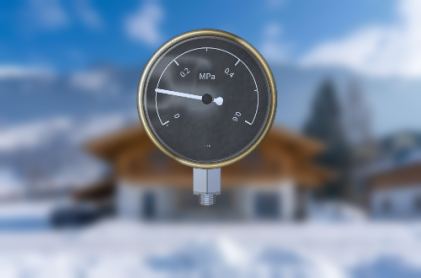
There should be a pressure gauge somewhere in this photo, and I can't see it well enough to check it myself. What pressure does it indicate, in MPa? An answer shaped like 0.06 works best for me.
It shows 0.1
